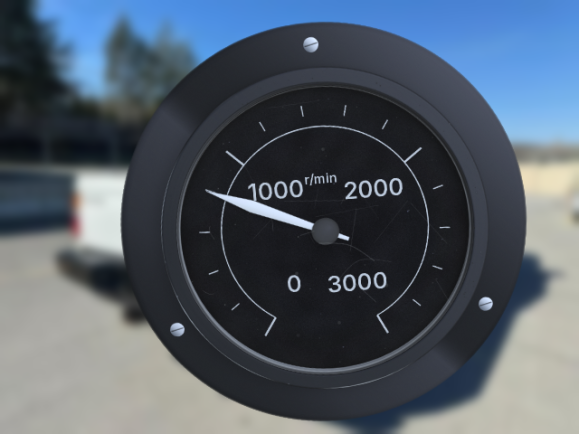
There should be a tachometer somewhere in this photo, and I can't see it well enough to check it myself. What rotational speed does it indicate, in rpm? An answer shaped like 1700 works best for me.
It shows 800
